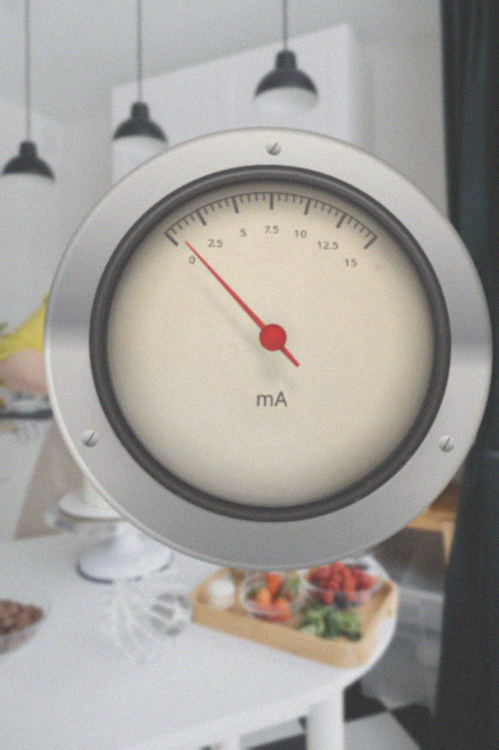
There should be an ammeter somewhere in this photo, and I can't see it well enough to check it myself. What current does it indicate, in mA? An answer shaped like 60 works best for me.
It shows 0.5
